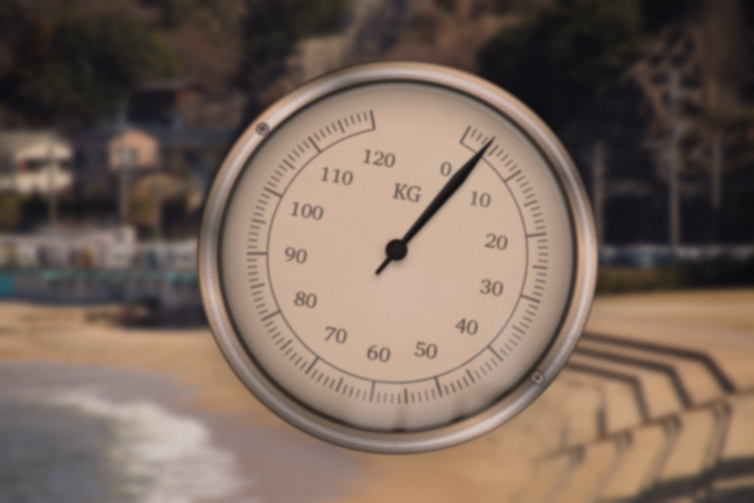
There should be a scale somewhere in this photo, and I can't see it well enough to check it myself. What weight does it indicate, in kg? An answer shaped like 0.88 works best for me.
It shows 4
